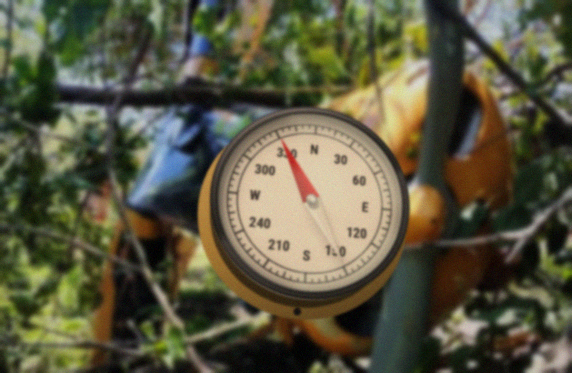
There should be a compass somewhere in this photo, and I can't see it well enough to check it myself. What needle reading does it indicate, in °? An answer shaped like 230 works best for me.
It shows 330
